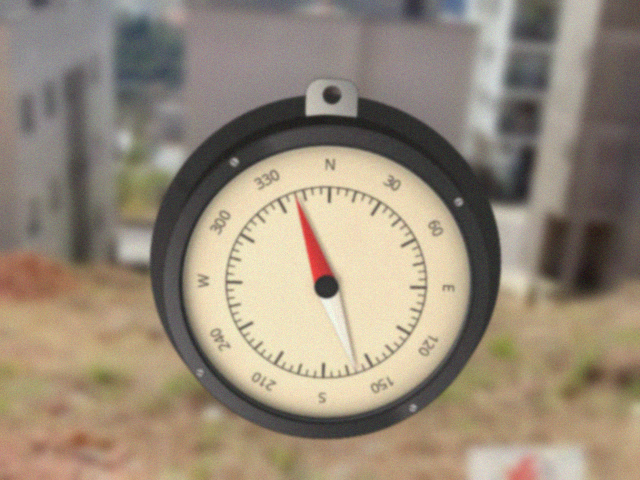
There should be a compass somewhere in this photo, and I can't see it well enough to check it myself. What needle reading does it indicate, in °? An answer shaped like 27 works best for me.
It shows 340
